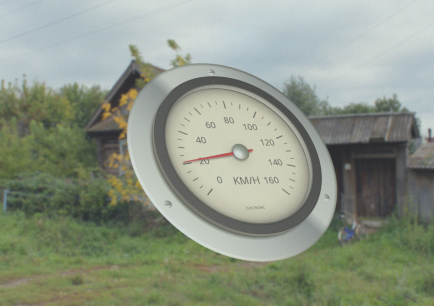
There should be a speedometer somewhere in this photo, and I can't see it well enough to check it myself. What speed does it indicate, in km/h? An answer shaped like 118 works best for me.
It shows 20
